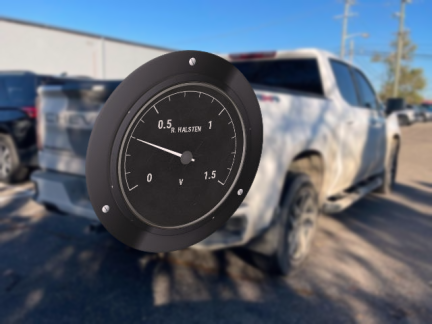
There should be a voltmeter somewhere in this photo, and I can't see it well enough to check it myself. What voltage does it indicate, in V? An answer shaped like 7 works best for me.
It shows 0.3
